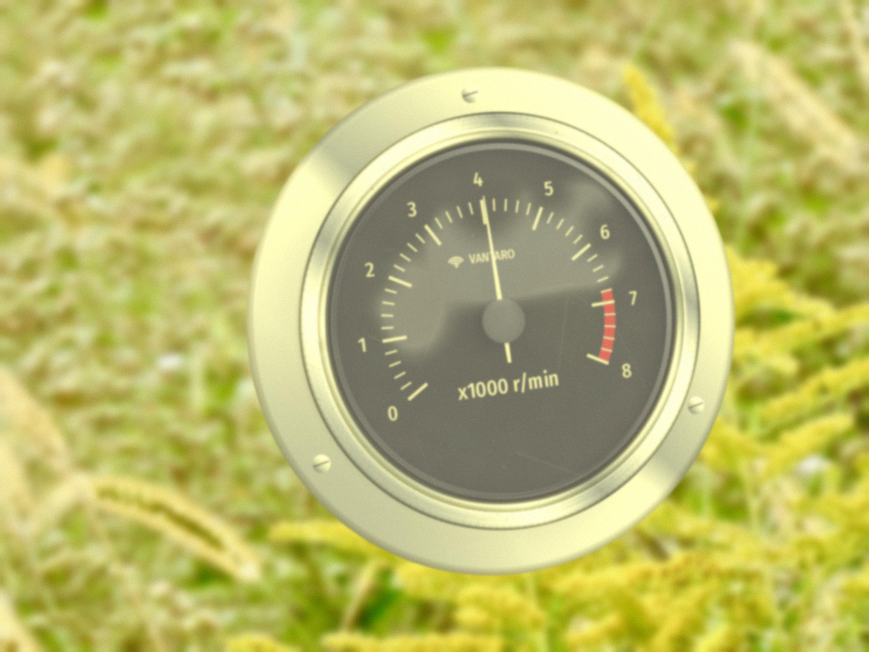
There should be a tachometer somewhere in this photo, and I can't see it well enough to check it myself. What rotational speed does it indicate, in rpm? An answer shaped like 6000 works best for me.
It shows 4000
